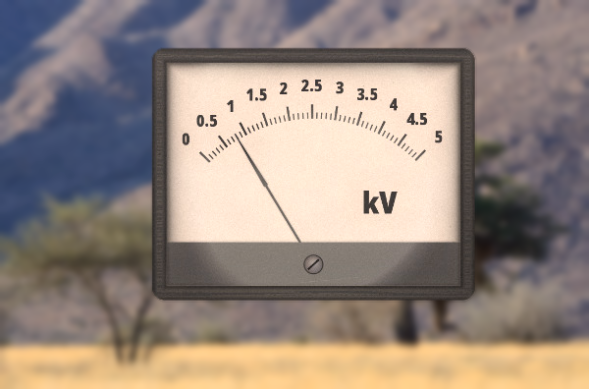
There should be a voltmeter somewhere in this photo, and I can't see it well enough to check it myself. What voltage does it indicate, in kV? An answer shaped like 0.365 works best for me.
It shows 0.8
